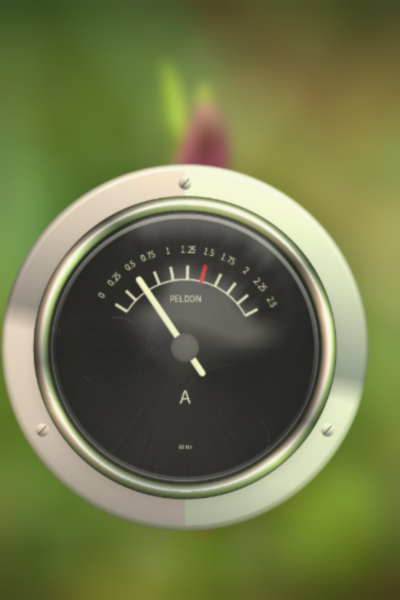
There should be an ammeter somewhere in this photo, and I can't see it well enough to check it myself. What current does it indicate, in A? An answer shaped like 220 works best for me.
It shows 0.5
